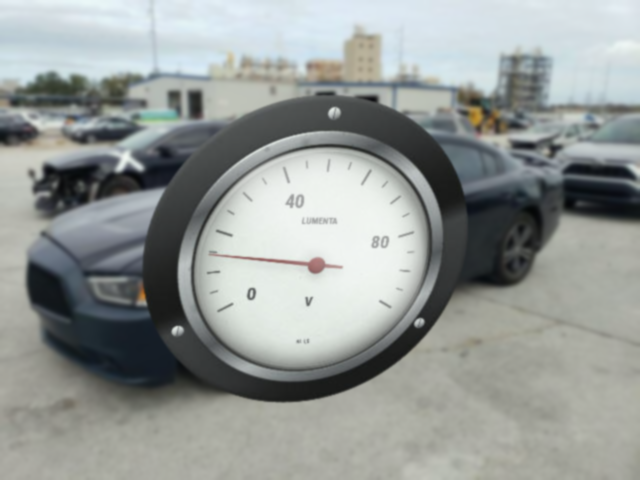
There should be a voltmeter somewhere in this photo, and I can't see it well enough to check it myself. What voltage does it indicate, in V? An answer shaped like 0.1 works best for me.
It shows 15
